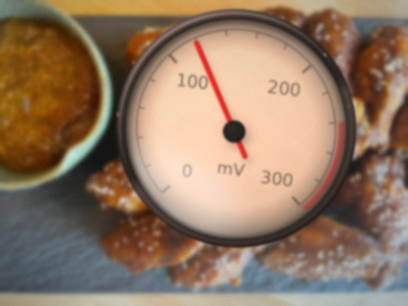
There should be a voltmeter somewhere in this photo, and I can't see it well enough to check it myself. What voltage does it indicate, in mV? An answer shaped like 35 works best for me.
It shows 120
